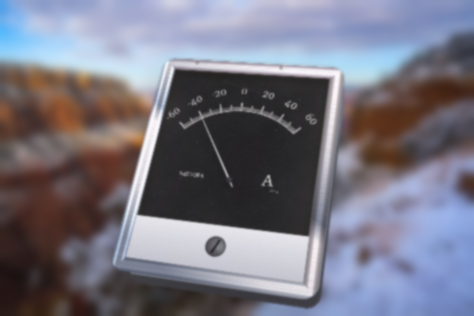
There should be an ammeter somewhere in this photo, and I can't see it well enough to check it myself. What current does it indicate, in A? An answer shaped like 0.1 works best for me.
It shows -40
